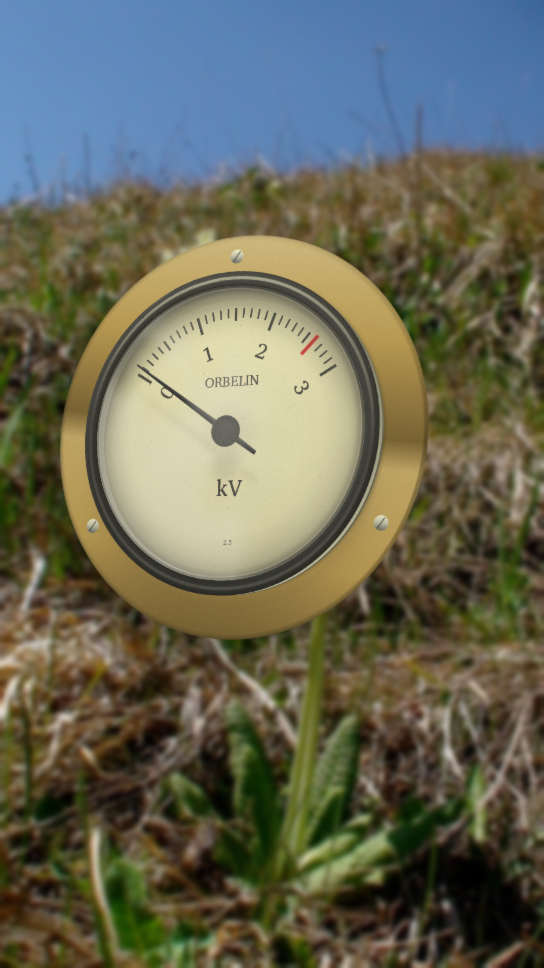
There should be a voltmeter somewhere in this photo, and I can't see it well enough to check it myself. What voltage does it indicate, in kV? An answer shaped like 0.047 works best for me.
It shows 0.1
